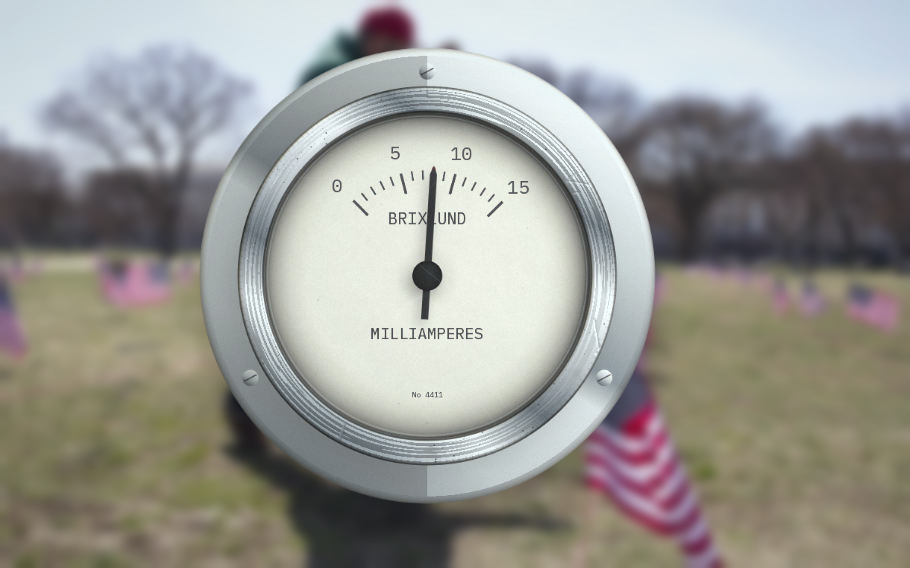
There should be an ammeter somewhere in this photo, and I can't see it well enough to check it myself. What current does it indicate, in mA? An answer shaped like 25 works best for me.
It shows 8
